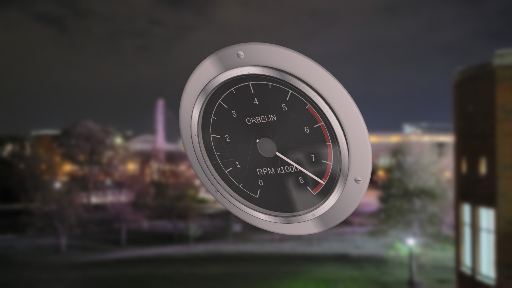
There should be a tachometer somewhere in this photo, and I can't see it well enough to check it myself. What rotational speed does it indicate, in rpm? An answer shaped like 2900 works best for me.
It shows 7500
